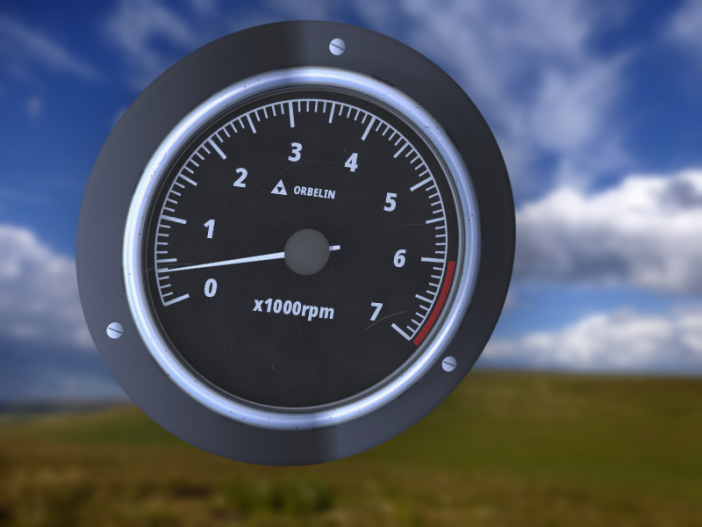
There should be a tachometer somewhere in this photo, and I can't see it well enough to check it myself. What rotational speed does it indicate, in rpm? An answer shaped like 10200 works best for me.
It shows 400
